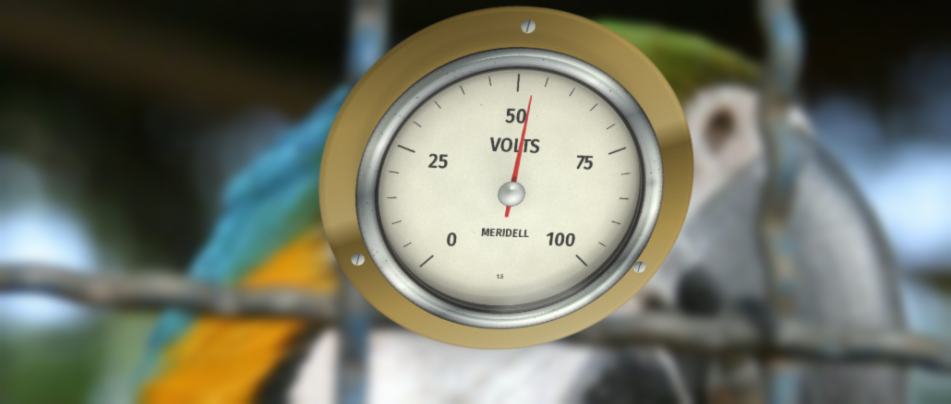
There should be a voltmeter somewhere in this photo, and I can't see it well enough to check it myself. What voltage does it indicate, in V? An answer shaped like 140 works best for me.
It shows 52.5
